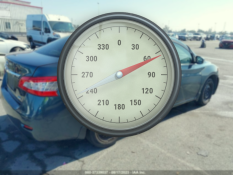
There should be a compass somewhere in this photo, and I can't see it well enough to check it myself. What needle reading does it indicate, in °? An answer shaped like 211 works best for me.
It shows 65
